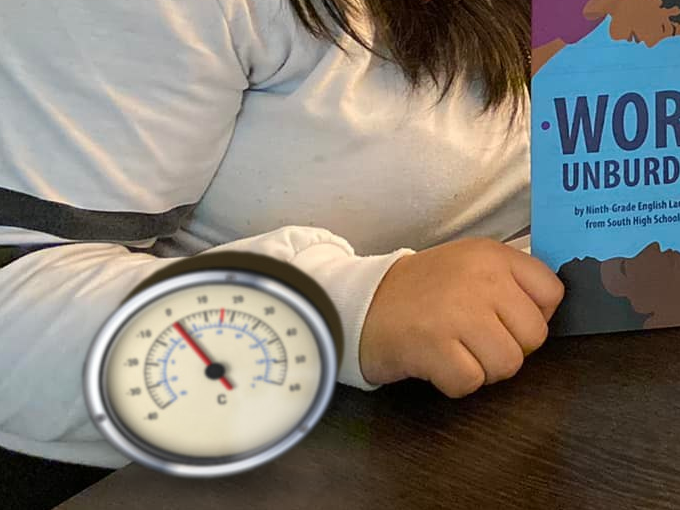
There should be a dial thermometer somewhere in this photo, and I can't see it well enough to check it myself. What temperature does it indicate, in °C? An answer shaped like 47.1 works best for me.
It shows 0
